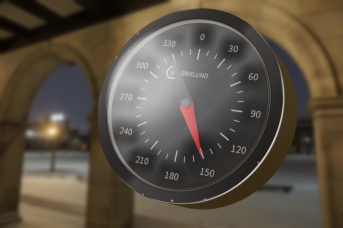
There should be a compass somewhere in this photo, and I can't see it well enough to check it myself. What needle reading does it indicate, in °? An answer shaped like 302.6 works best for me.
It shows 150
